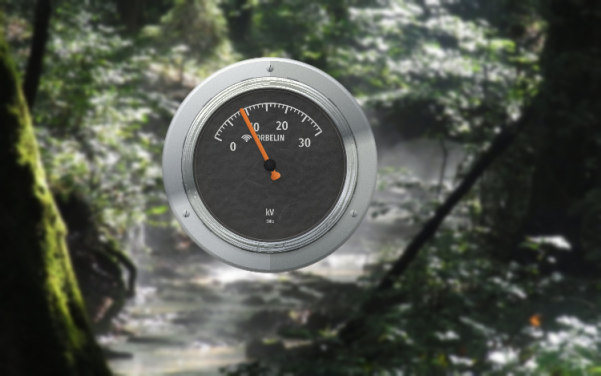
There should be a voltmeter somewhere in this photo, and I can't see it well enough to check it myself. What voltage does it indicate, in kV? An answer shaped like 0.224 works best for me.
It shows 9
